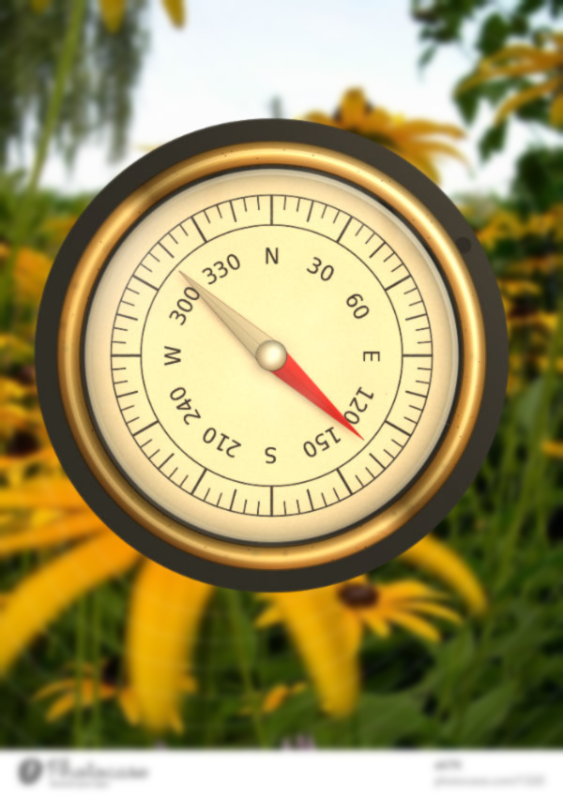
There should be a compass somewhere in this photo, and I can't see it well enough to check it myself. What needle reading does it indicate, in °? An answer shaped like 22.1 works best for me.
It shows 132.5
